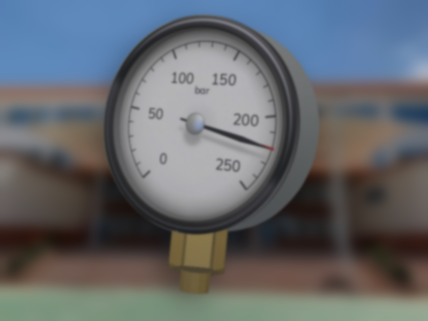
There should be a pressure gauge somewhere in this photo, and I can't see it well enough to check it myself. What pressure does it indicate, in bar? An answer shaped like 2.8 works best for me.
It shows 220
